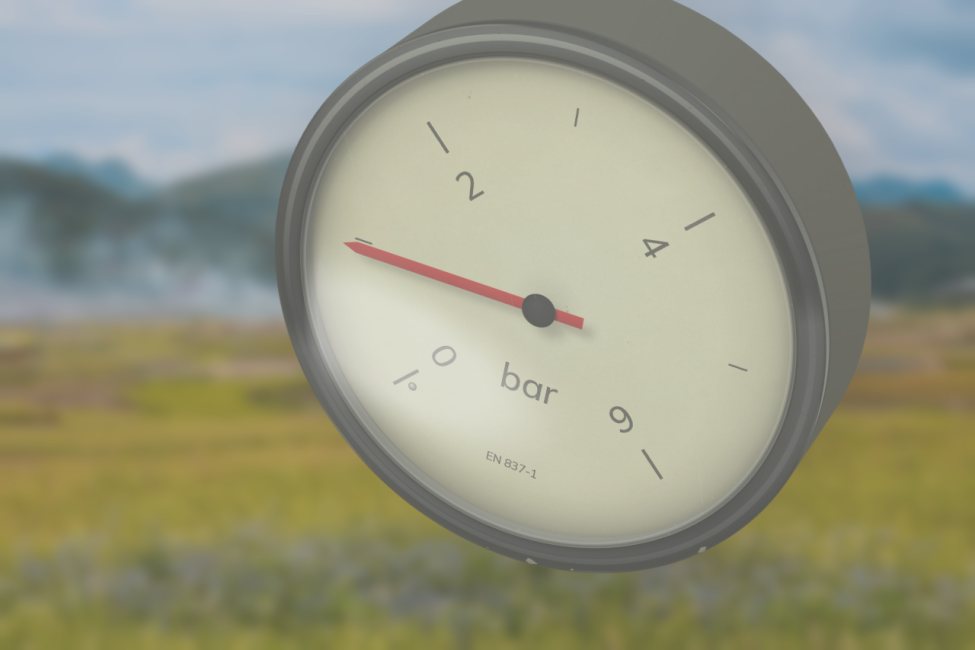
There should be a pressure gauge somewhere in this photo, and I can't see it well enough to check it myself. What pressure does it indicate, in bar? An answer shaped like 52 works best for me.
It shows 1
